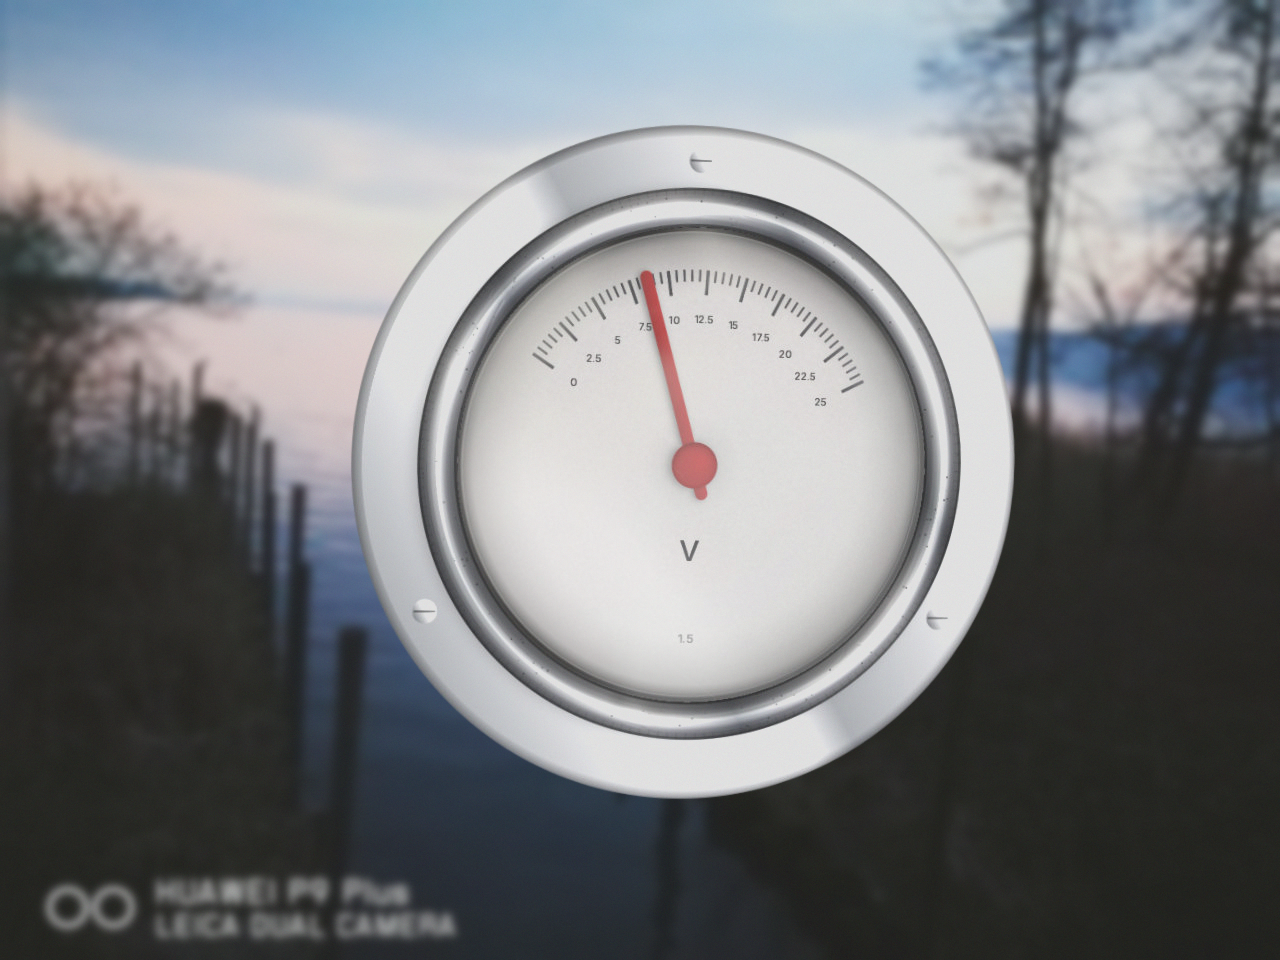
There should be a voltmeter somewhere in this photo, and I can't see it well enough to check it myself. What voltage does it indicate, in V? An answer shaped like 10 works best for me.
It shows 8.5
